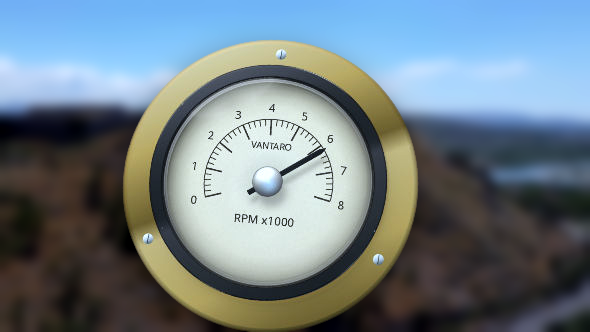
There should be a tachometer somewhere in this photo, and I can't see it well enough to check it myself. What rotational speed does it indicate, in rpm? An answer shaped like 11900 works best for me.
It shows 6200
